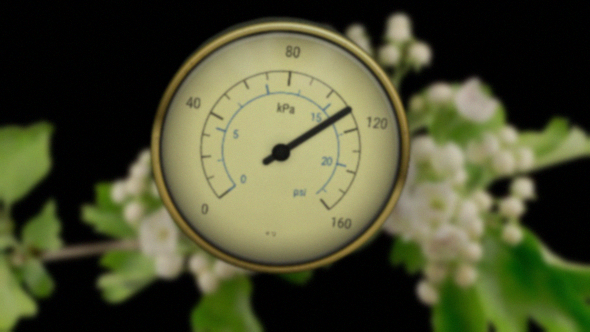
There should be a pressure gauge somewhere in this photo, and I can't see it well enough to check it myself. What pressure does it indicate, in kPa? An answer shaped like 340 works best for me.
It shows 110
